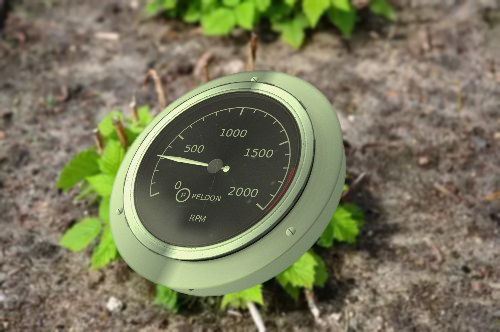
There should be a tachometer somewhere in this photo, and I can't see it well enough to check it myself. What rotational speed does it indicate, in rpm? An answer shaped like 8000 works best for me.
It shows 300
